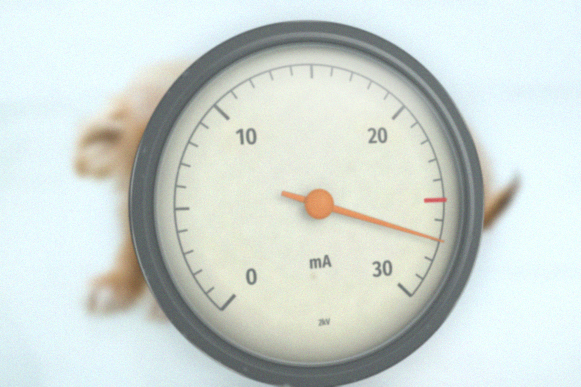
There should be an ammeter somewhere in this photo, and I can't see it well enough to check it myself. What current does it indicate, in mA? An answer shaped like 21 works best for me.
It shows 27
